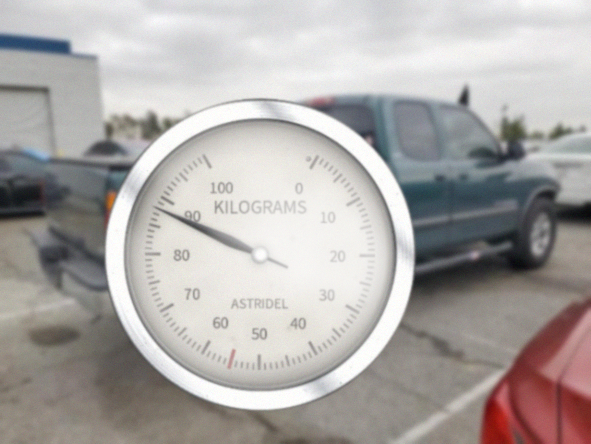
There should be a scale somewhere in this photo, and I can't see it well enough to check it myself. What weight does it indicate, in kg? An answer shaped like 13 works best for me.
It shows 88
